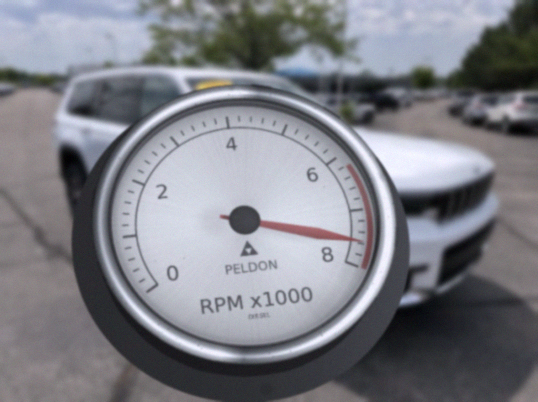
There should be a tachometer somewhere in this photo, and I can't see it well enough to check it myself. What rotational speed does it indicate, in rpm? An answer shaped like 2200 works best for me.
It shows 7600
